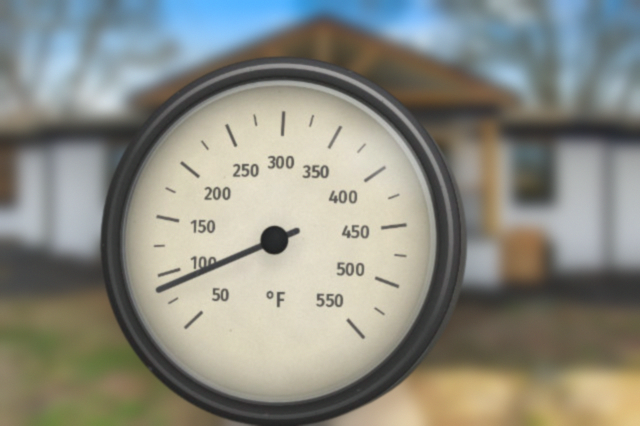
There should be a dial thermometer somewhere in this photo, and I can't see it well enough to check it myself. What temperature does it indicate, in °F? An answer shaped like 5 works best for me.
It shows 87.5
